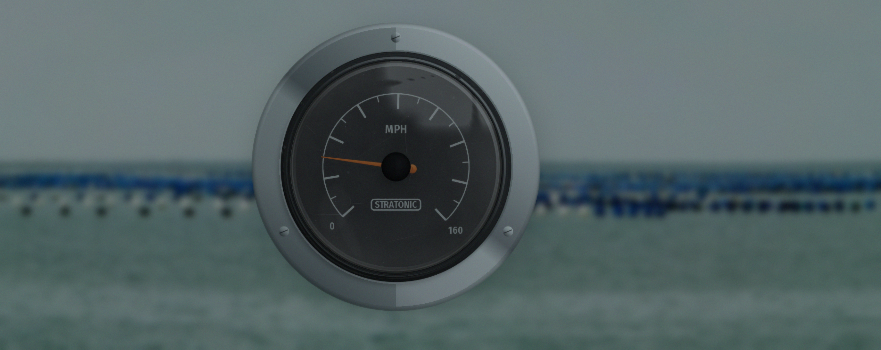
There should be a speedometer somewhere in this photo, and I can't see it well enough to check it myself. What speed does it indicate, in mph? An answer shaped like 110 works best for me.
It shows 30
